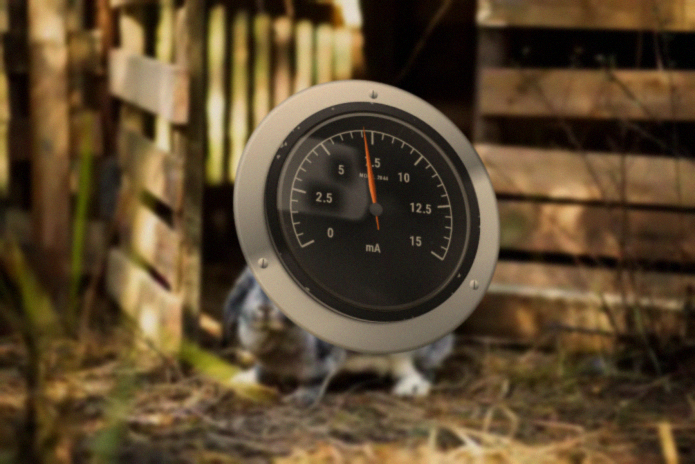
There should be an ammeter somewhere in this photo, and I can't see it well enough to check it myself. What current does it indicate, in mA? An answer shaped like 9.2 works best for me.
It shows 7
